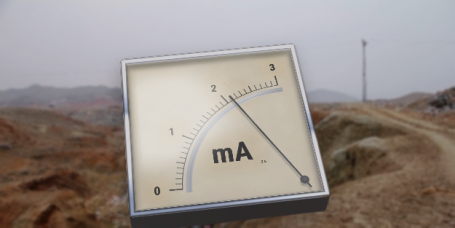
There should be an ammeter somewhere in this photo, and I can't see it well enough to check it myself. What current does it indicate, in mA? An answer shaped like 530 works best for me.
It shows 2.1
